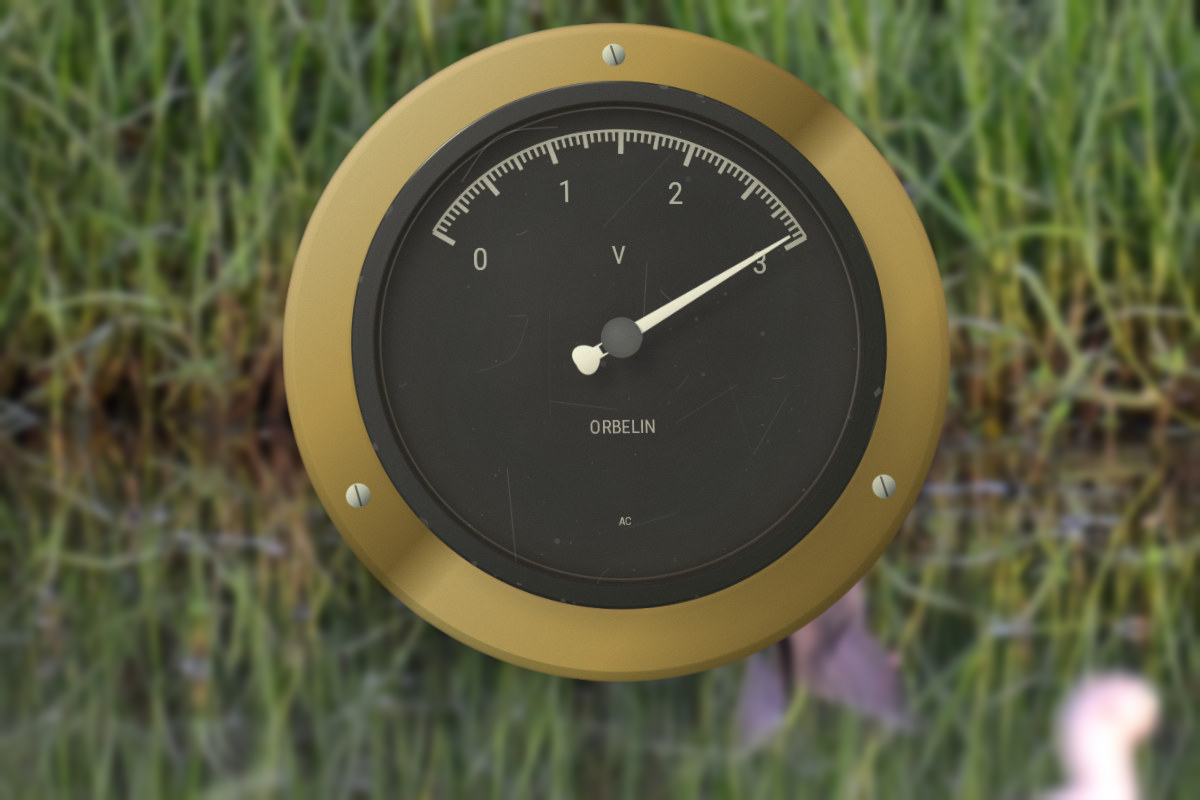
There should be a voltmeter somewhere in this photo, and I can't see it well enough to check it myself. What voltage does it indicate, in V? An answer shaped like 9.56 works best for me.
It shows 2.95
